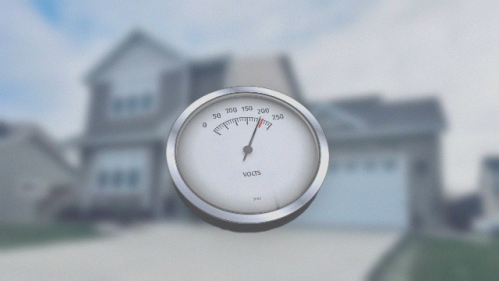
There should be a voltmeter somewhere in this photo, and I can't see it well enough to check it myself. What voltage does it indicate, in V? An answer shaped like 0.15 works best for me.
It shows 200
